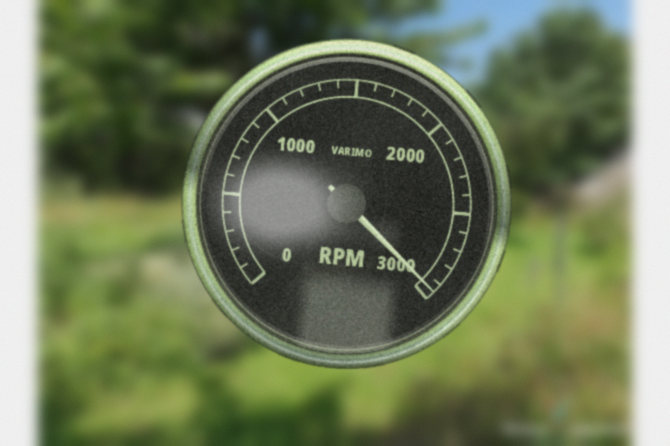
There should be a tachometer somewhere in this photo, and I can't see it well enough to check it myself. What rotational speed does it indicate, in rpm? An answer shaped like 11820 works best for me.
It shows 2950
